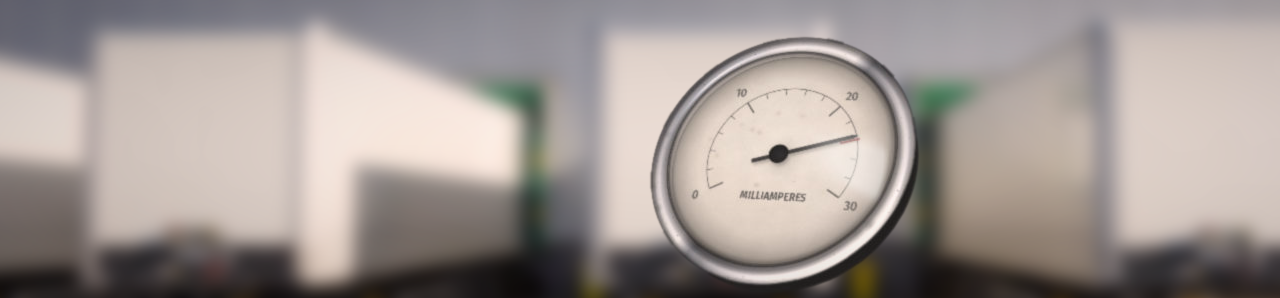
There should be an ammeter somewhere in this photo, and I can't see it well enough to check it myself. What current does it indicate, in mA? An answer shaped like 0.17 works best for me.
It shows 24
